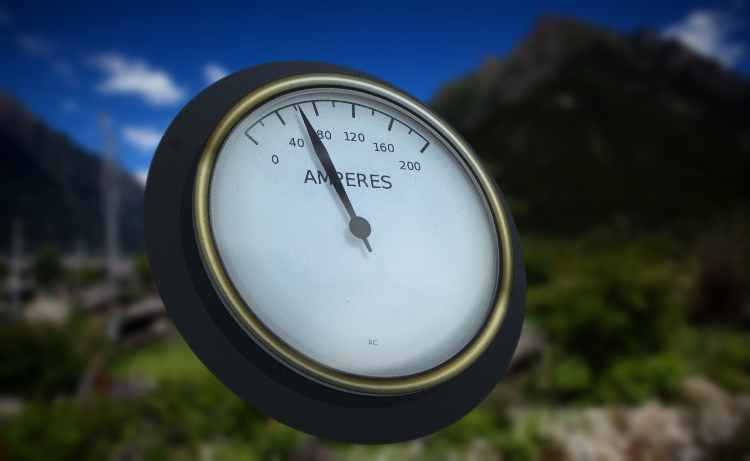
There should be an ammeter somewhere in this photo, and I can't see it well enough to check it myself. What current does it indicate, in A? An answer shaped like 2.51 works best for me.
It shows 60
